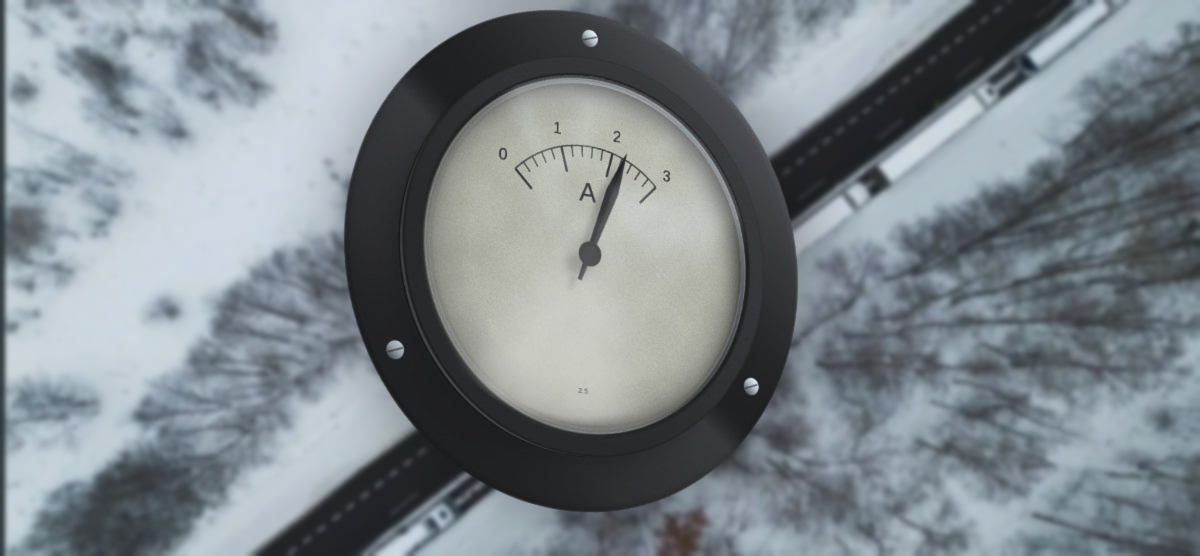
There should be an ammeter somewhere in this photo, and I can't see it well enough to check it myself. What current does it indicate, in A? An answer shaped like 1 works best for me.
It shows 2.2
